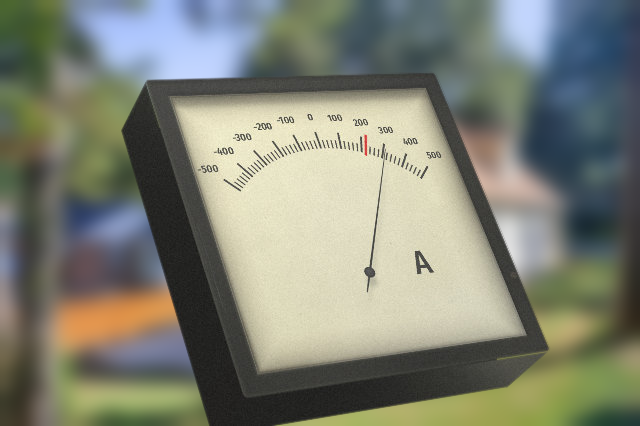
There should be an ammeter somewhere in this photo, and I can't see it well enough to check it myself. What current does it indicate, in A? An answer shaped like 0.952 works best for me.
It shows 300
